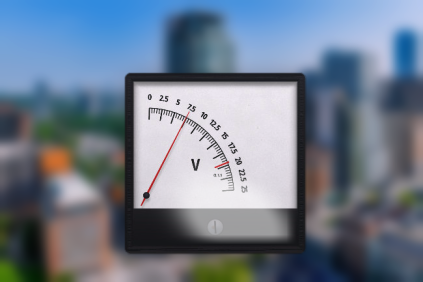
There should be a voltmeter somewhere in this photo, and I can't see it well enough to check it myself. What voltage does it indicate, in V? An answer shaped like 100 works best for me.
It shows 7.5
